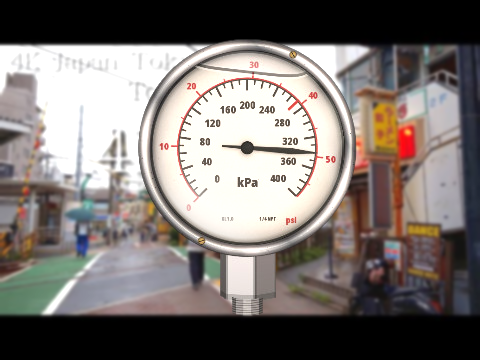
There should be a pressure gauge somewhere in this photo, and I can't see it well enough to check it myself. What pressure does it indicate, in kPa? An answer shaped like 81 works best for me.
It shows 340
